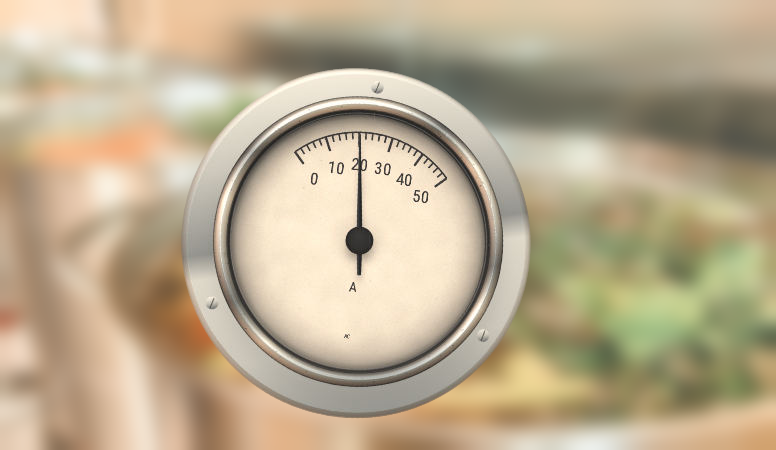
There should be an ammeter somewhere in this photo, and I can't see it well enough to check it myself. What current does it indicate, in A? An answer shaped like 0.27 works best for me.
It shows 20
